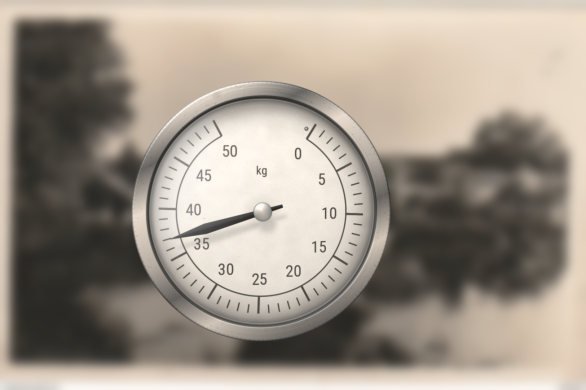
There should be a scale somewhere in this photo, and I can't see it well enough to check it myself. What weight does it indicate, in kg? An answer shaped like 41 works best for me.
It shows 37
